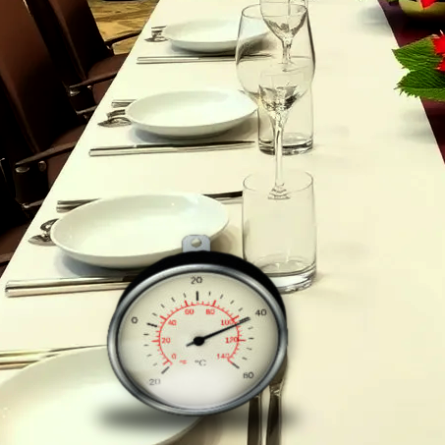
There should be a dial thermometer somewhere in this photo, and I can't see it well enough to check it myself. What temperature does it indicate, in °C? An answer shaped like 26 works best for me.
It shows 40
